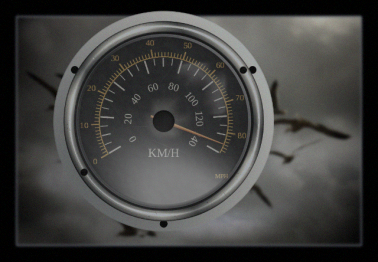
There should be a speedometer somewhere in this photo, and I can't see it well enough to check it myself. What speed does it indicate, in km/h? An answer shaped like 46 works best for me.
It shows 135
